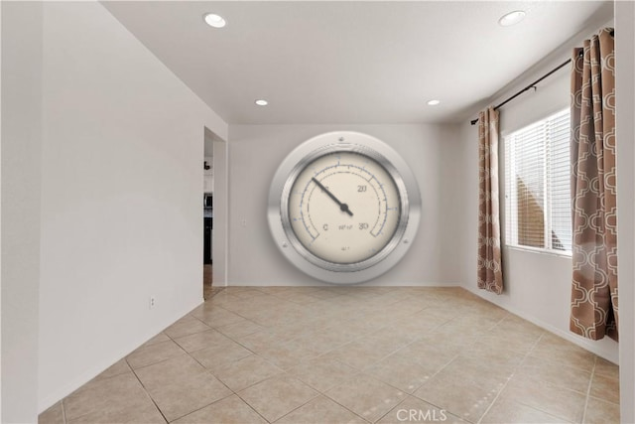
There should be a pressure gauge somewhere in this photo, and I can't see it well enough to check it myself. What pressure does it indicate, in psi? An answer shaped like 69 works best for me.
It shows 10
